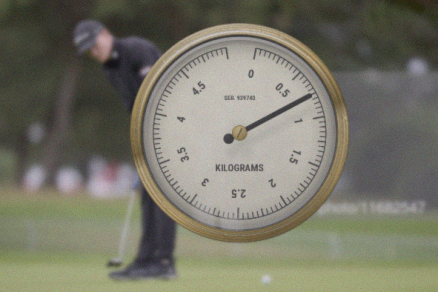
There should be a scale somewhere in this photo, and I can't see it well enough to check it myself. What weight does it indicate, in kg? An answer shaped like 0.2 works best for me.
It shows 0.75
